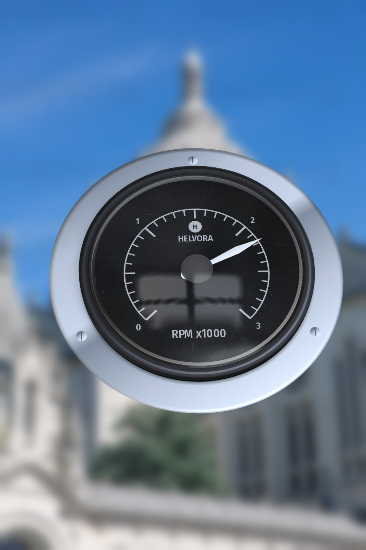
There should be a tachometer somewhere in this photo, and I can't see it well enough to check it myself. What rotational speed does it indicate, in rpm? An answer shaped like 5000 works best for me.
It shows 2200
